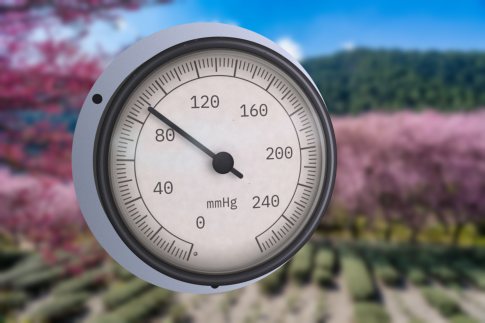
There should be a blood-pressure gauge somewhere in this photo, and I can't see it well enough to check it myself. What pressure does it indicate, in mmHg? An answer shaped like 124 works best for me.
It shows 88
